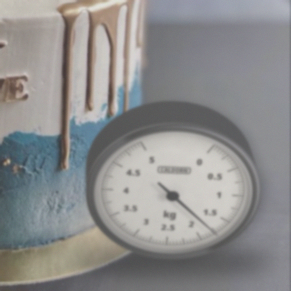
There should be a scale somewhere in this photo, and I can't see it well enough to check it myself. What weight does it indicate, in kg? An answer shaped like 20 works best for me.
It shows 1.75
